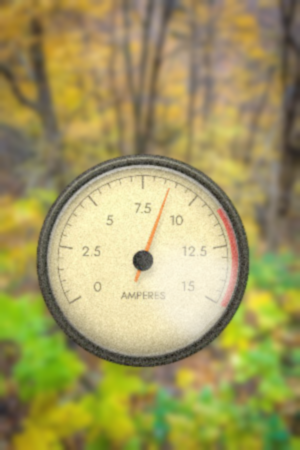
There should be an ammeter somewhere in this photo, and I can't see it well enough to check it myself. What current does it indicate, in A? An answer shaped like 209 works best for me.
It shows 8.75
